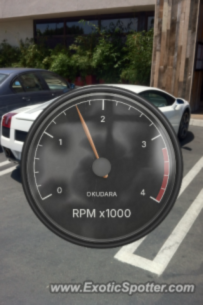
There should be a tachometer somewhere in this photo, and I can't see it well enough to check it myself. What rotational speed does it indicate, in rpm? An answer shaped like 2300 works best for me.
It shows 1600
